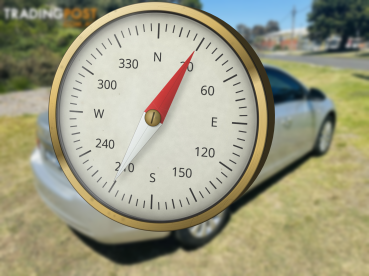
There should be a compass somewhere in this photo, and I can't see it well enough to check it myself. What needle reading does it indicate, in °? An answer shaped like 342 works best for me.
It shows 30
